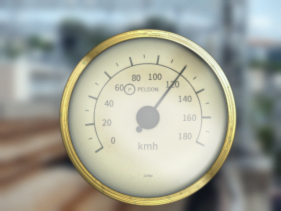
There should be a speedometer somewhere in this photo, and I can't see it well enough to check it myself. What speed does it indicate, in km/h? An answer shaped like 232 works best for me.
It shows 120
